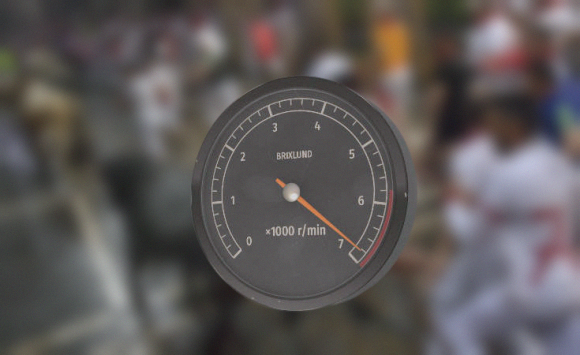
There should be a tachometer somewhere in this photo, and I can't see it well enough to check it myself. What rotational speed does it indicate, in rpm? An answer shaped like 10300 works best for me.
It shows 6800
